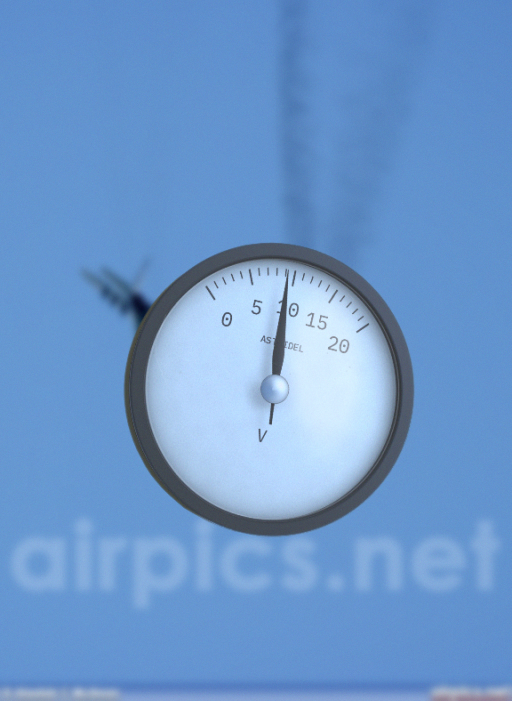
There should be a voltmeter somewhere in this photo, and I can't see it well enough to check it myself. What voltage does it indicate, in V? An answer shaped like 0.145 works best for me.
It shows 9
